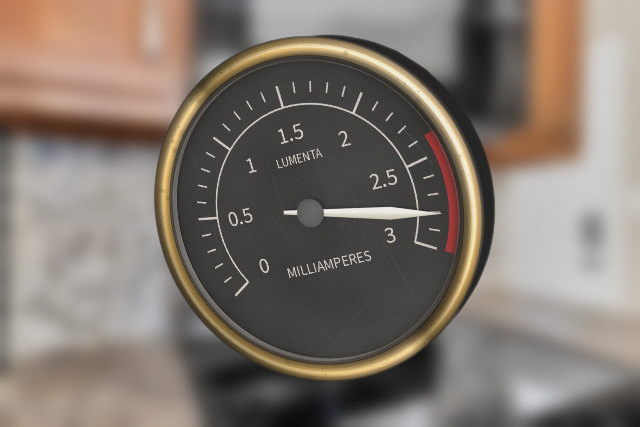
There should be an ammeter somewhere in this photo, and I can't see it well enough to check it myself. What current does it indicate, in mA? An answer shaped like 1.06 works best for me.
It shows 2.8
